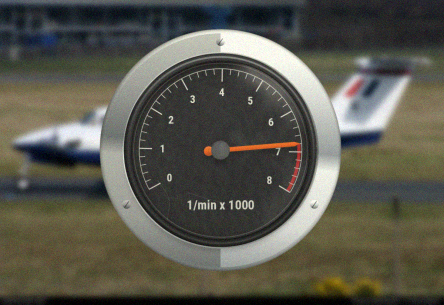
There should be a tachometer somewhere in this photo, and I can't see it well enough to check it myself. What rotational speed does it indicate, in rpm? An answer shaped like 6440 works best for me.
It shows 6800
